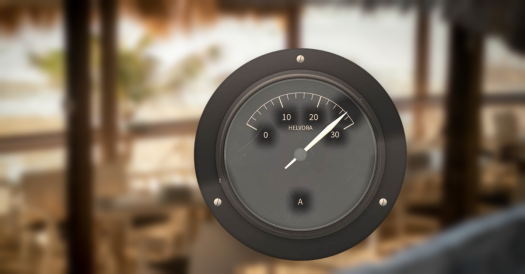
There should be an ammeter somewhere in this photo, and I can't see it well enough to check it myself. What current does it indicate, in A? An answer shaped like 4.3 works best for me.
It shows 27
